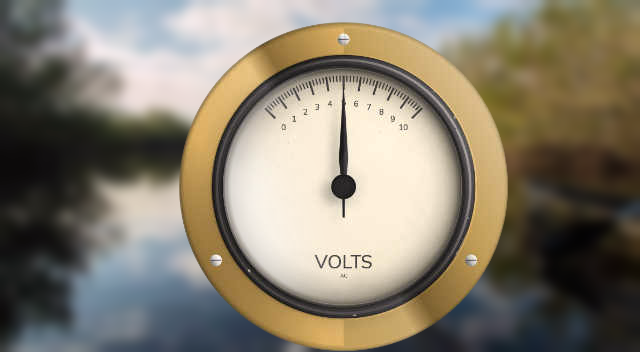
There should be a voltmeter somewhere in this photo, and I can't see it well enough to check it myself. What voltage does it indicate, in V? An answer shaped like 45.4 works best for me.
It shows 5
